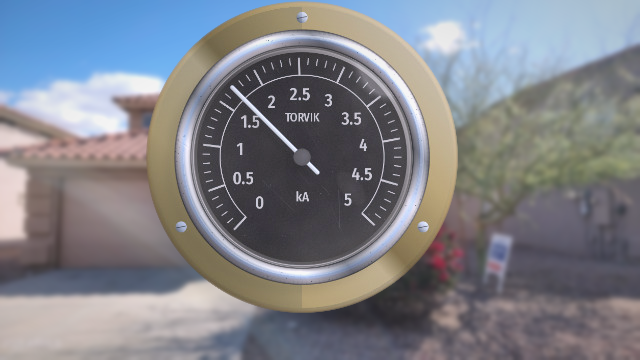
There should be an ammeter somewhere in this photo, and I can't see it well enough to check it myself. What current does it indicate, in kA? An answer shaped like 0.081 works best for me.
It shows 1.7
